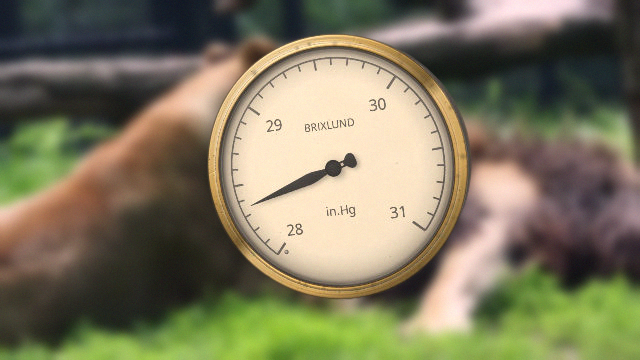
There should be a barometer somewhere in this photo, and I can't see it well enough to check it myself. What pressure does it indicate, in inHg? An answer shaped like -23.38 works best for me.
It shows 28.35
